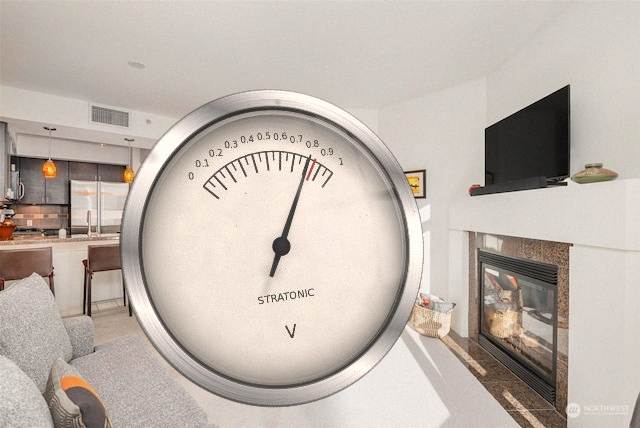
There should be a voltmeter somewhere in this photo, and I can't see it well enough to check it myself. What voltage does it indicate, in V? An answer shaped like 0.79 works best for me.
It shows 0.8
